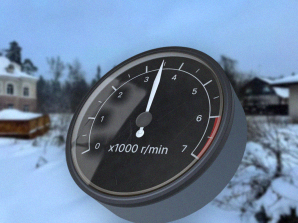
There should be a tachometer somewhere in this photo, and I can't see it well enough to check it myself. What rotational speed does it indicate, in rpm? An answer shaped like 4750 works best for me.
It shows 3500
